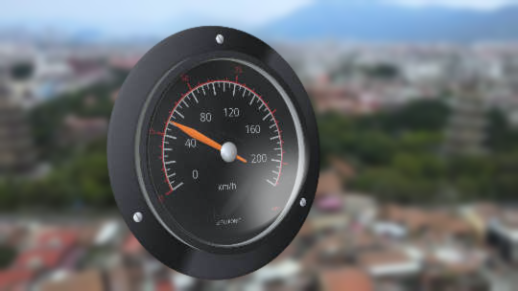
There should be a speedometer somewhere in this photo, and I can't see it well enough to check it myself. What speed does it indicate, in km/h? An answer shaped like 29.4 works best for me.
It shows 50
